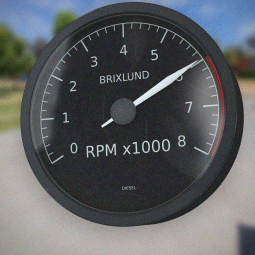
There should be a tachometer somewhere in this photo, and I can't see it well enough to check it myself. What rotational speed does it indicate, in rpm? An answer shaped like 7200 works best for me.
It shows 6000
